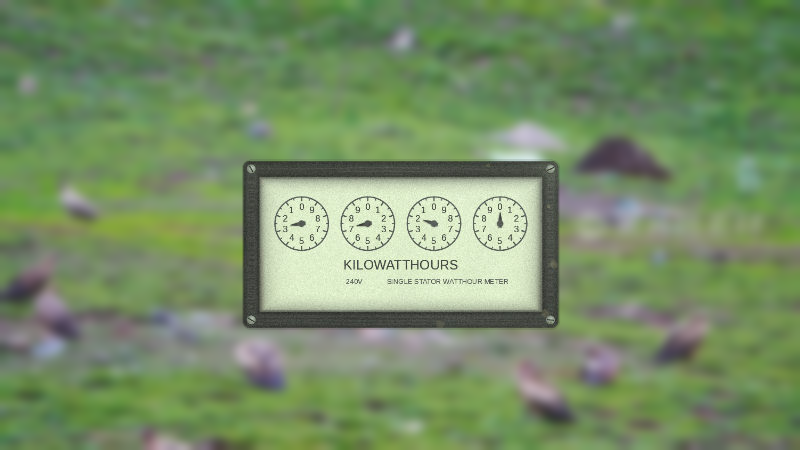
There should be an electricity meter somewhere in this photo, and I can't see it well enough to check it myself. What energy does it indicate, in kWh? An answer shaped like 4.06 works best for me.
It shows 2720
